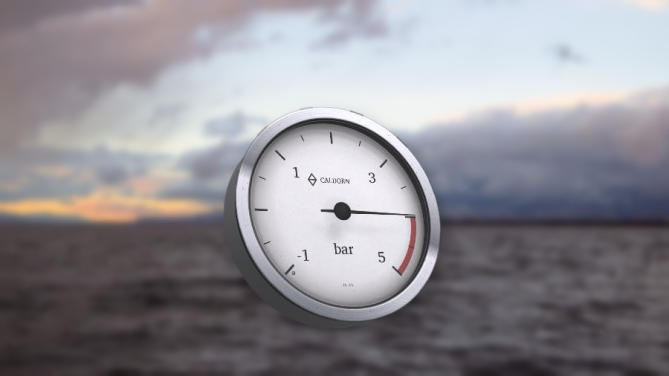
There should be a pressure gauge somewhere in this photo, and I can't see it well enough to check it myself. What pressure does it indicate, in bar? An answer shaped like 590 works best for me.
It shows 4
